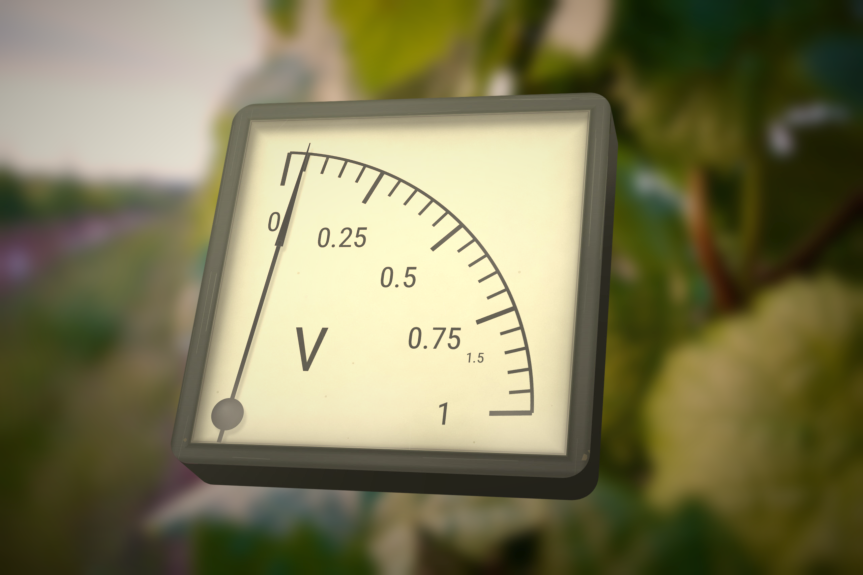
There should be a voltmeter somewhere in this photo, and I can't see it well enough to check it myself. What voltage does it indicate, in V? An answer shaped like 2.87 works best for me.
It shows 0.05
